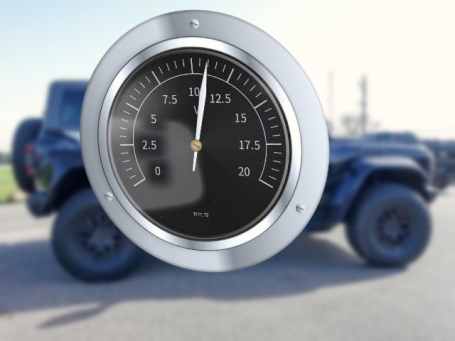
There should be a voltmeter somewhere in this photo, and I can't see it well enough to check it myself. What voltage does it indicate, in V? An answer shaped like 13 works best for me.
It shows 11
